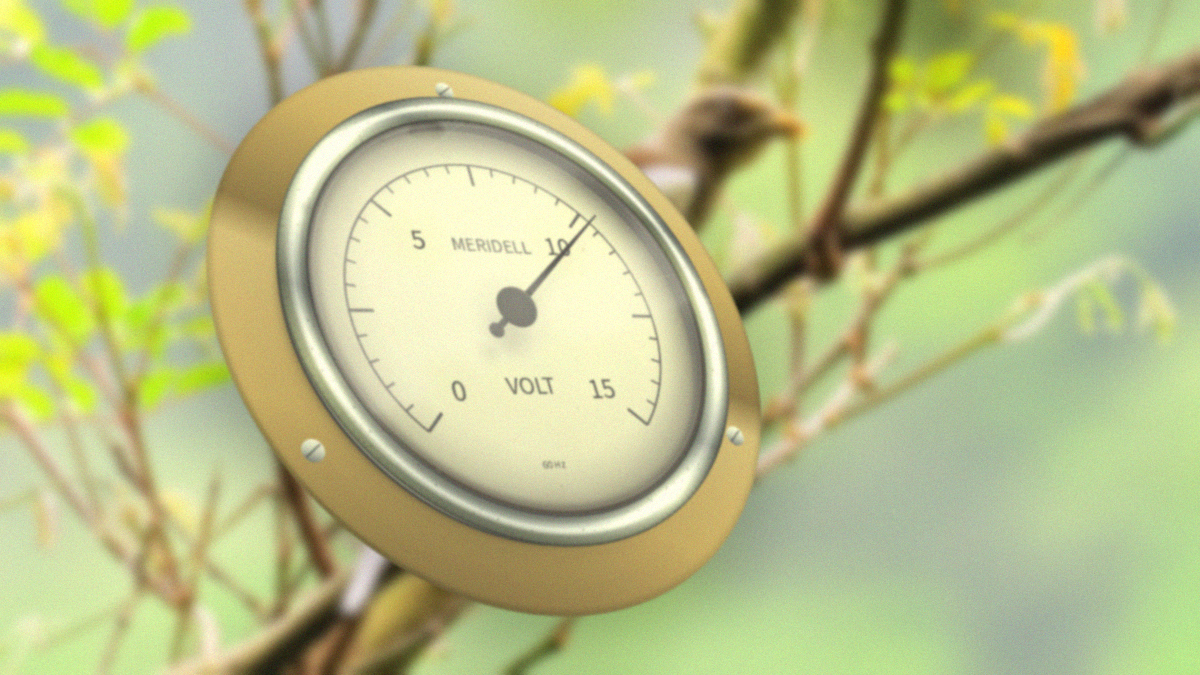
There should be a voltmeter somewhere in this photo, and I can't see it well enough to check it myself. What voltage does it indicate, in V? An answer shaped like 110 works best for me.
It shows 10.25
